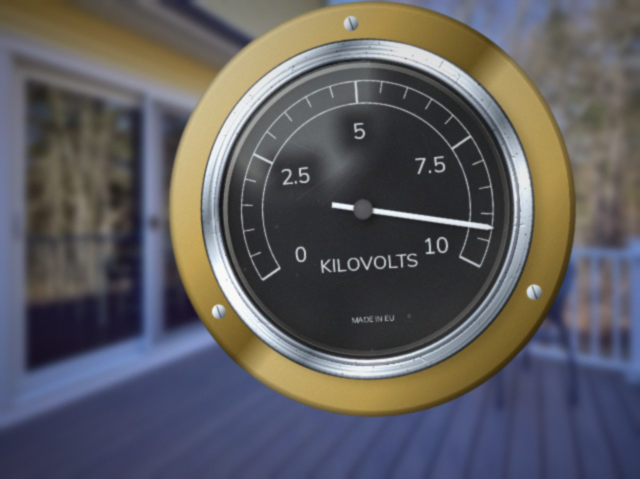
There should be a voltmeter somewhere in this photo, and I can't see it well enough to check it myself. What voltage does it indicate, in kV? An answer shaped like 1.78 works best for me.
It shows 9.25
